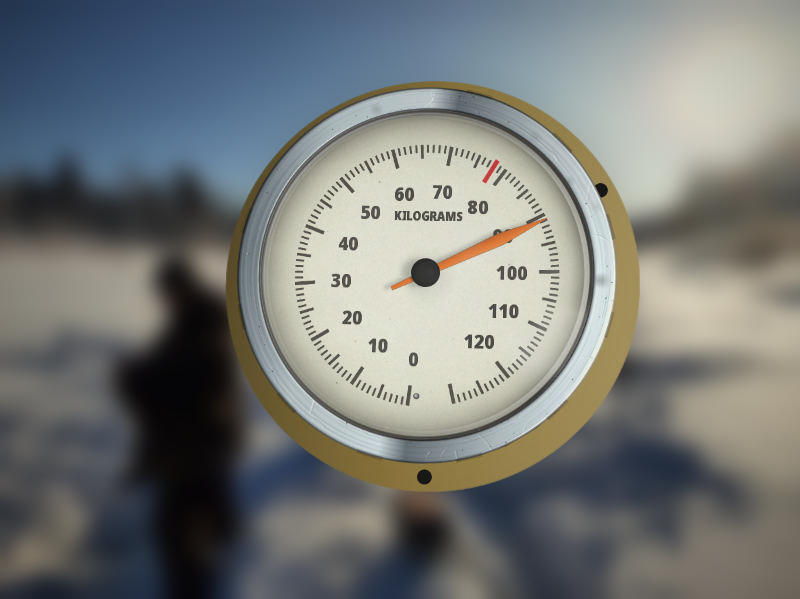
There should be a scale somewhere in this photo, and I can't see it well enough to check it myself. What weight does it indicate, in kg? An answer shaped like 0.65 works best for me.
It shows 91
